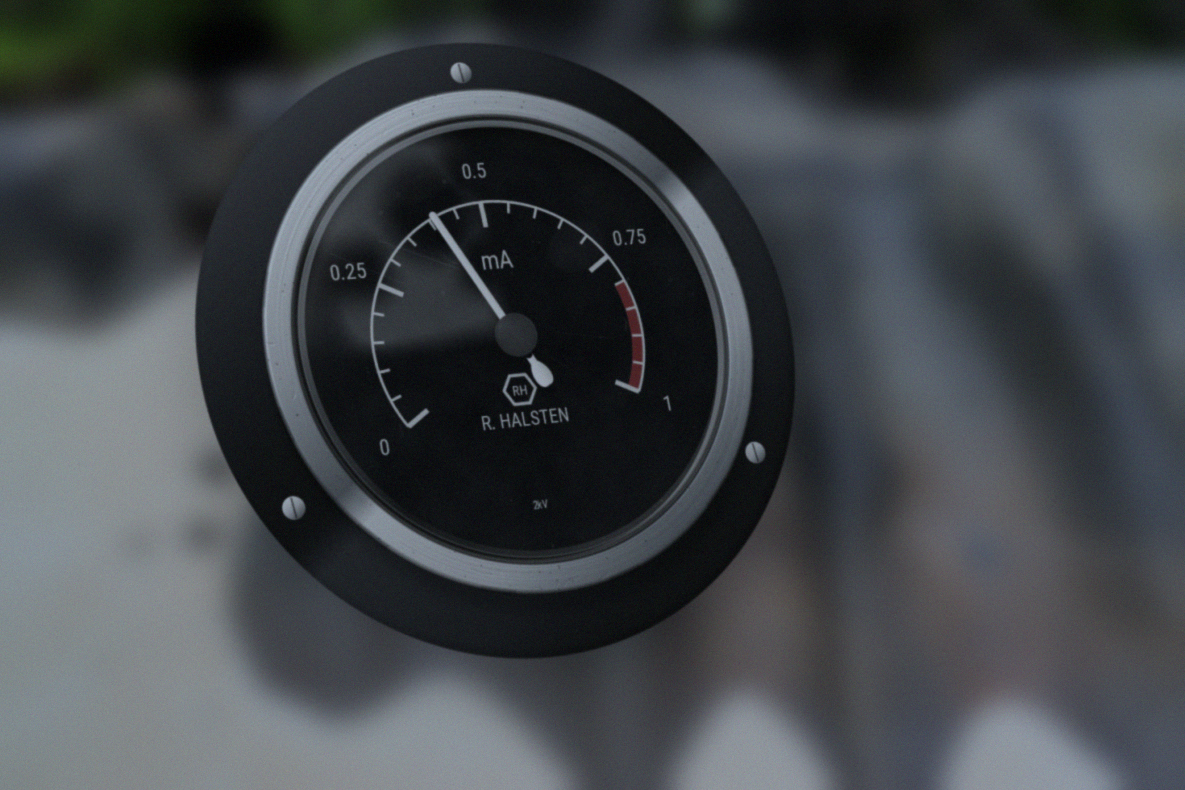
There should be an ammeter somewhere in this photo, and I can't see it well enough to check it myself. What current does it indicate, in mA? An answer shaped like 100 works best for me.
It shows 0.4
